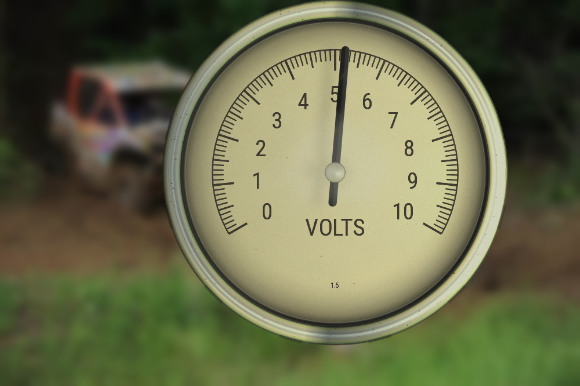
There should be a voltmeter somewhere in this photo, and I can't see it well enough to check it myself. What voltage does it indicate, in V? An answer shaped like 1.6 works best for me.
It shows 5.2
